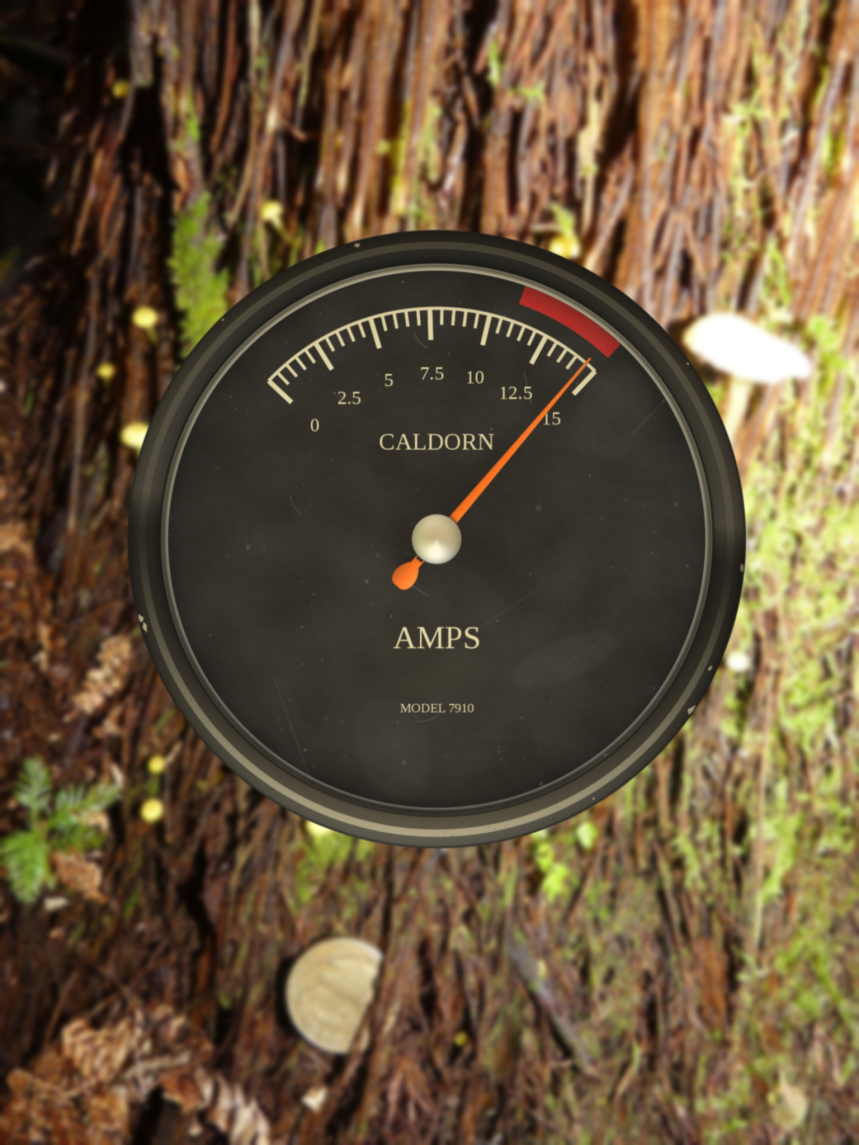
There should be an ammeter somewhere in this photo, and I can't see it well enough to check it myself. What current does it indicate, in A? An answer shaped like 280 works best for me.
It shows 14.5
